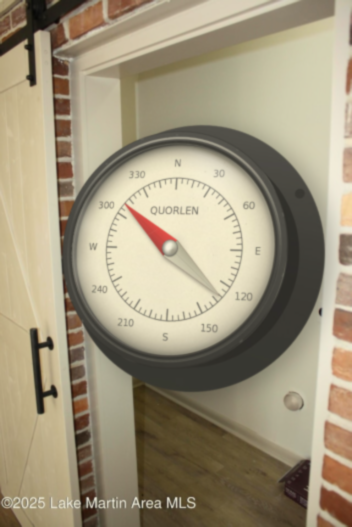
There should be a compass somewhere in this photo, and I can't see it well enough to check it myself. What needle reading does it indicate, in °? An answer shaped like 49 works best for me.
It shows 310
